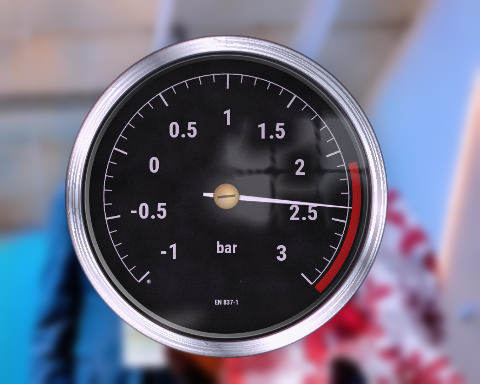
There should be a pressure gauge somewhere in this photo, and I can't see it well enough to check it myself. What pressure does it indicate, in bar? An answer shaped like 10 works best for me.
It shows 2.4
